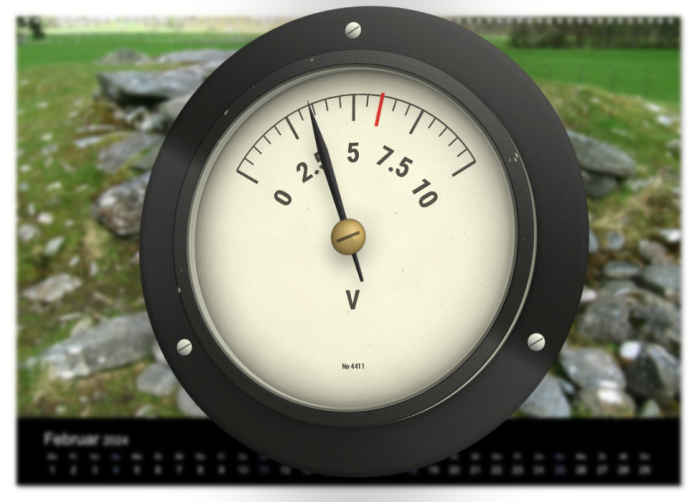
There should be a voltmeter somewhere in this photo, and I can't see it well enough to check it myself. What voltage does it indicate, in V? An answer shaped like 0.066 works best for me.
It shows 3.5
